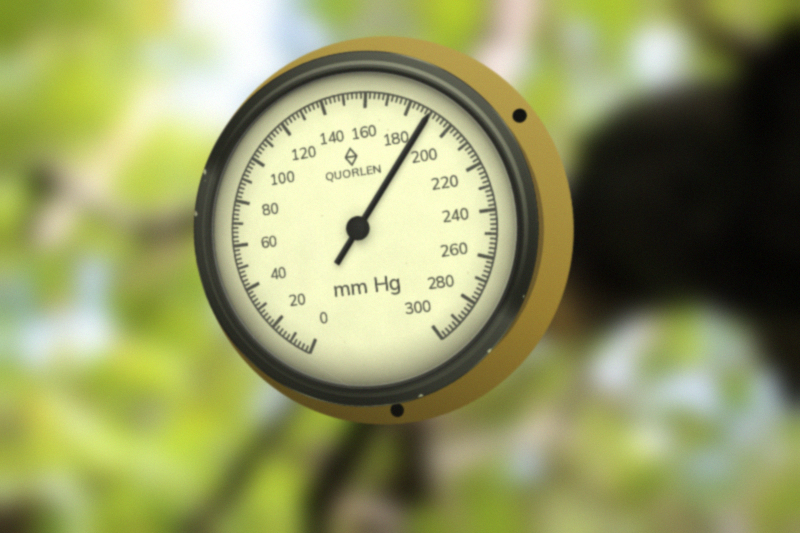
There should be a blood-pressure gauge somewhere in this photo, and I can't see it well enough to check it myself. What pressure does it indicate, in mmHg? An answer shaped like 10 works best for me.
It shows 190
